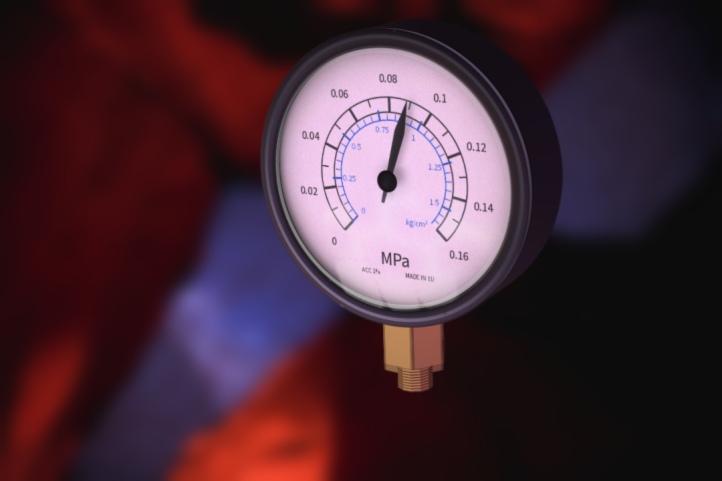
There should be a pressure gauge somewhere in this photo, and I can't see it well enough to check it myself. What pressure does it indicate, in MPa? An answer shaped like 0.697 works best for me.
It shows 0.09
